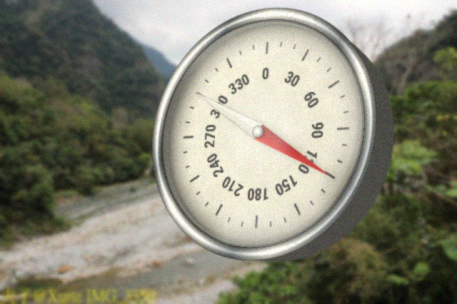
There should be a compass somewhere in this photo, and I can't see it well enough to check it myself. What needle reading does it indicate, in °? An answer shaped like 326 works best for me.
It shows 120
